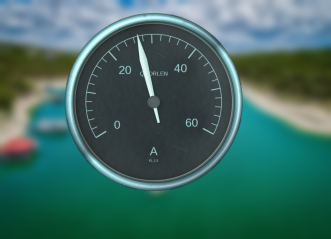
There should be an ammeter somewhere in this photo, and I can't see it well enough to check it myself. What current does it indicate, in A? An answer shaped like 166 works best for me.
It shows 27
